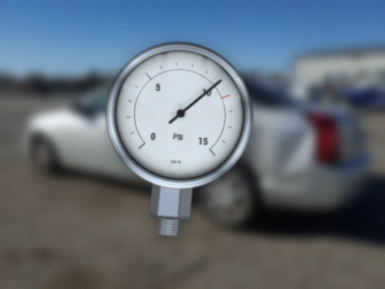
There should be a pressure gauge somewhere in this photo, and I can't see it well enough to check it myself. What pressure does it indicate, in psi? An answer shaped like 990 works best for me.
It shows 10
